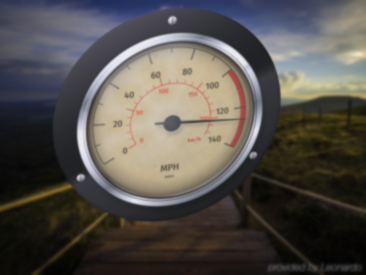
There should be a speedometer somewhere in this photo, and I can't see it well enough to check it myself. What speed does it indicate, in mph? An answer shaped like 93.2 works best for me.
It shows 125
